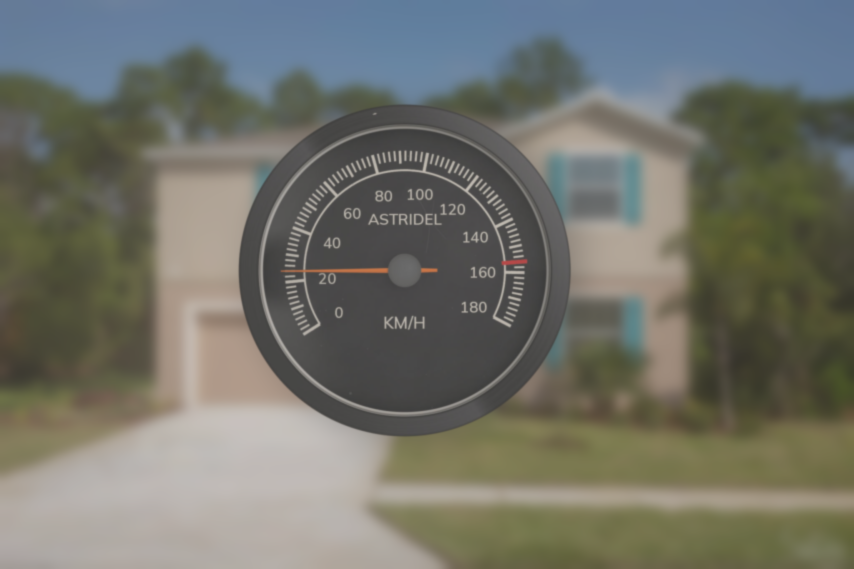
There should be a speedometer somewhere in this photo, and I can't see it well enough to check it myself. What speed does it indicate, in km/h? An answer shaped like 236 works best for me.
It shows 24
